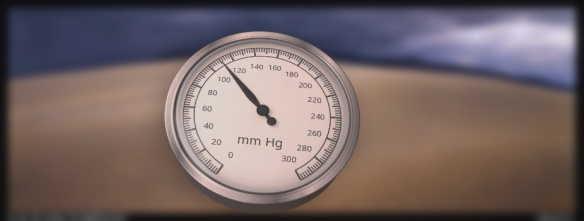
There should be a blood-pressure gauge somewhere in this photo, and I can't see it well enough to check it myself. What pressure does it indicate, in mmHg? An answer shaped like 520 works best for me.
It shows 110
